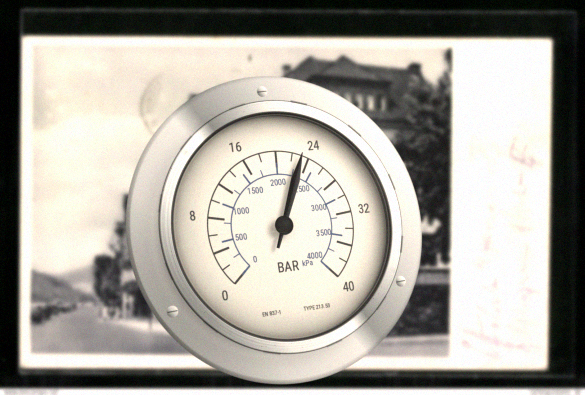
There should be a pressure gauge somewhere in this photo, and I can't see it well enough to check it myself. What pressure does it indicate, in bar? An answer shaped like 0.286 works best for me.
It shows 23
